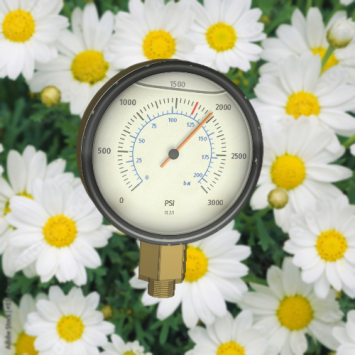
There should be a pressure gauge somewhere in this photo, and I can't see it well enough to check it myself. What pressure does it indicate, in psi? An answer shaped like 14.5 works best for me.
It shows 1950
